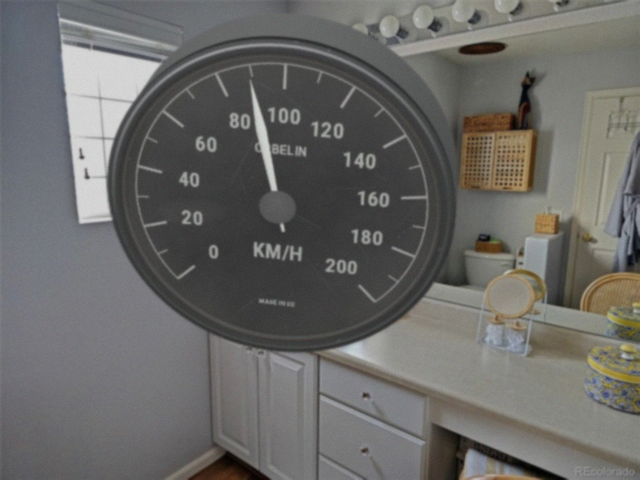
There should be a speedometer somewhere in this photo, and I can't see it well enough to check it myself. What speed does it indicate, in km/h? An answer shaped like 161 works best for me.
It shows 90
